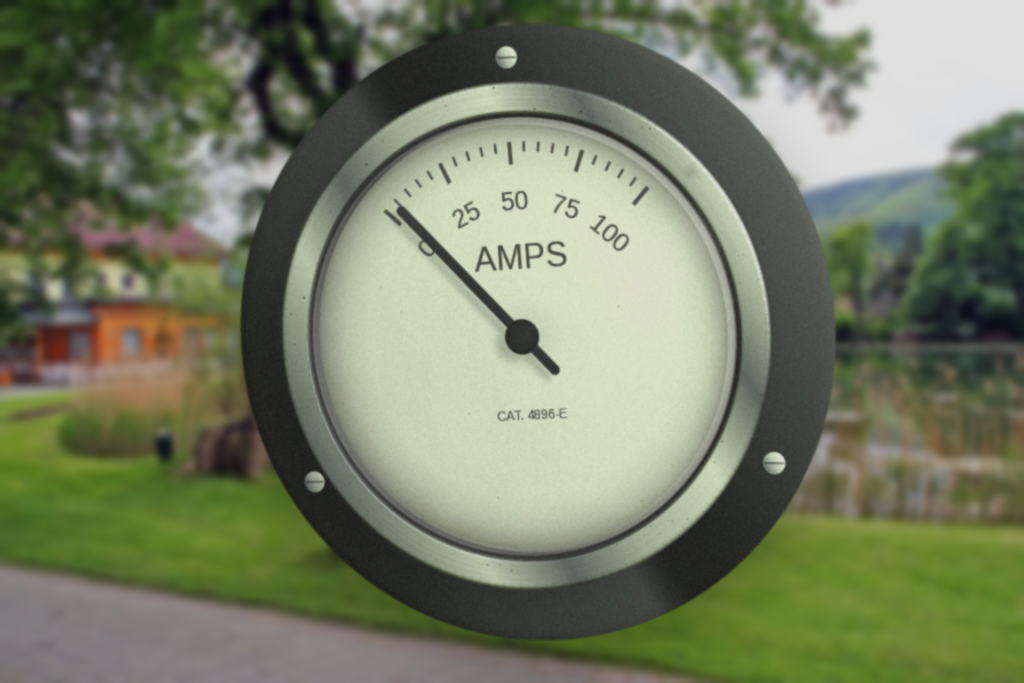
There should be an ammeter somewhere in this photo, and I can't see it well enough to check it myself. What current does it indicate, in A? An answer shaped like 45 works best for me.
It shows 5
